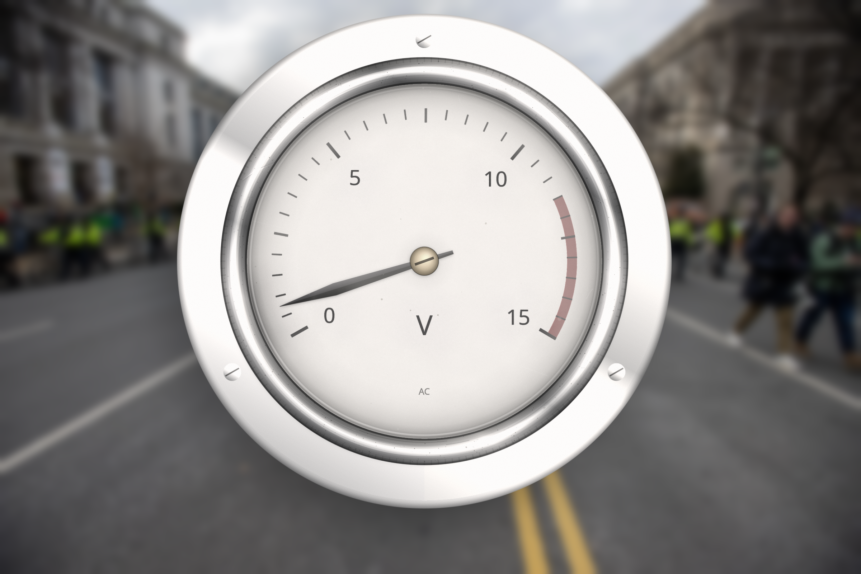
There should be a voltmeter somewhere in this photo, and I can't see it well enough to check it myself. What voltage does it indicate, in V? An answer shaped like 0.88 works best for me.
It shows 0.75
